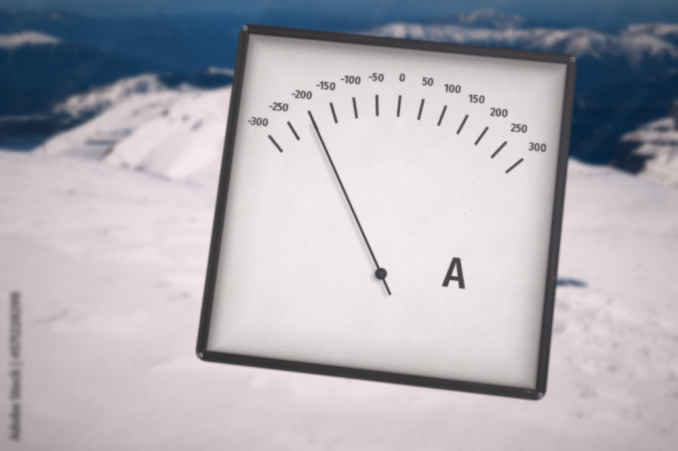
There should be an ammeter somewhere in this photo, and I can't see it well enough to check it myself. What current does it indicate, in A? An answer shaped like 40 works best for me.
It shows -200
